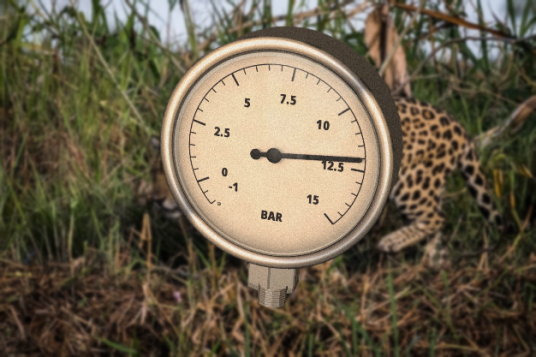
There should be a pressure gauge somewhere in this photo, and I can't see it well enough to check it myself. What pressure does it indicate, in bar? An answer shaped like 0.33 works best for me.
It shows 12
